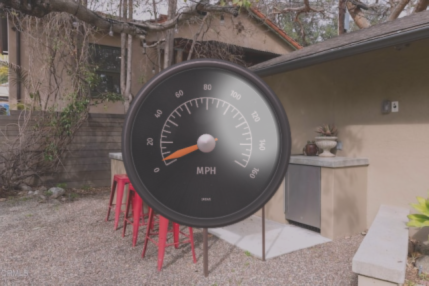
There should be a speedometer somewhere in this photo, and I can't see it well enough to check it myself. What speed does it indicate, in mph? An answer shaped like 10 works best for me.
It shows 5
